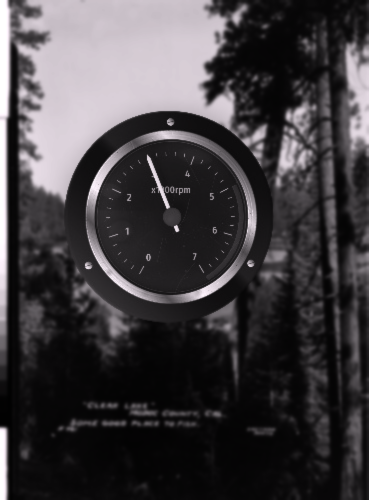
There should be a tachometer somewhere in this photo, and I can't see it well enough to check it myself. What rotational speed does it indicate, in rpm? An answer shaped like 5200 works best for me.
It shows 3000
